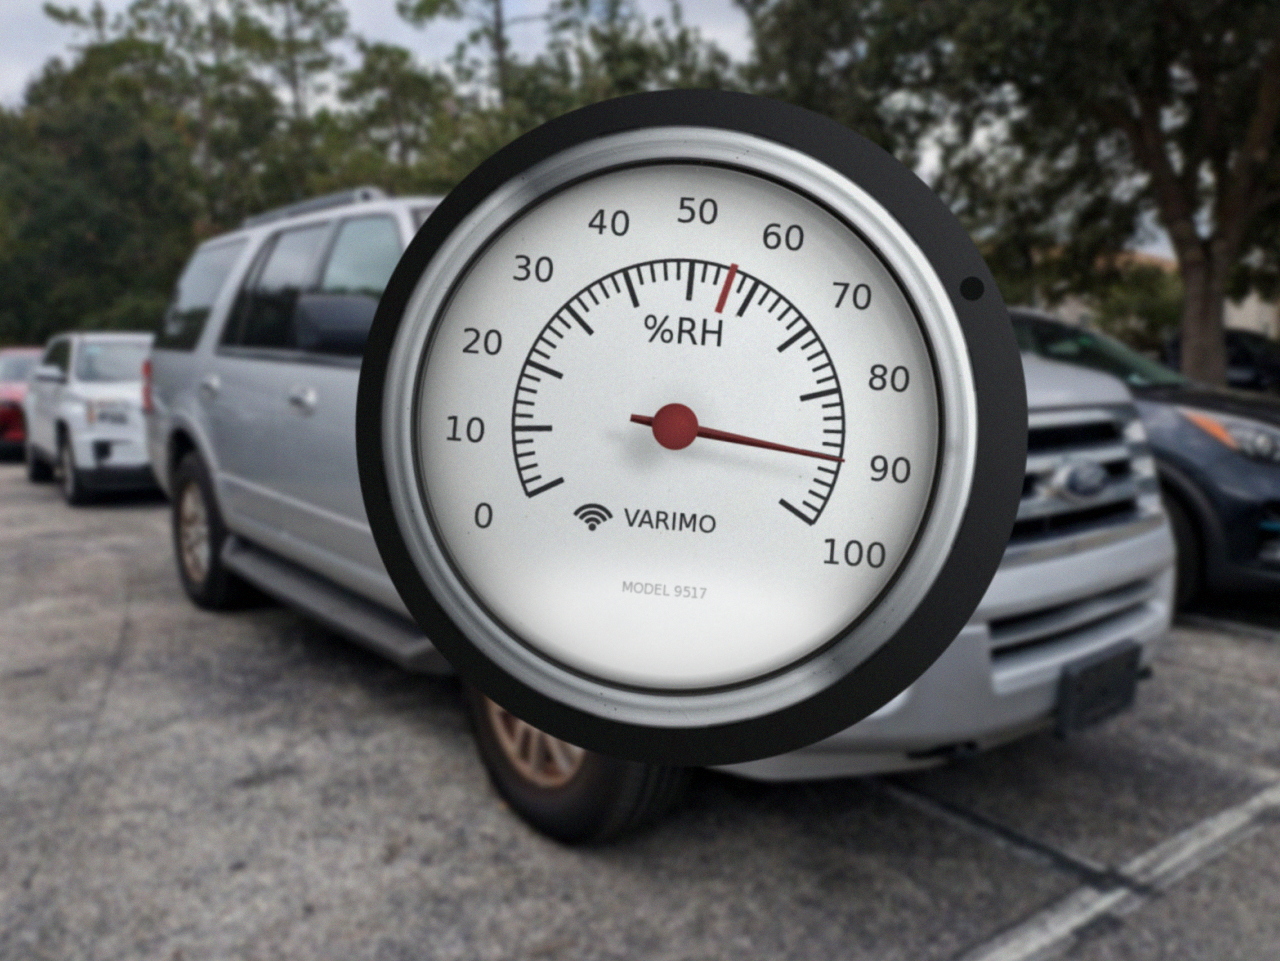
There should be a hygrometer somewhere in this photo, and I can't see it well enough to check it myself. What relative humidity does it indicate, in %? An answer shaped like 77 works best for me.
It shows 90
